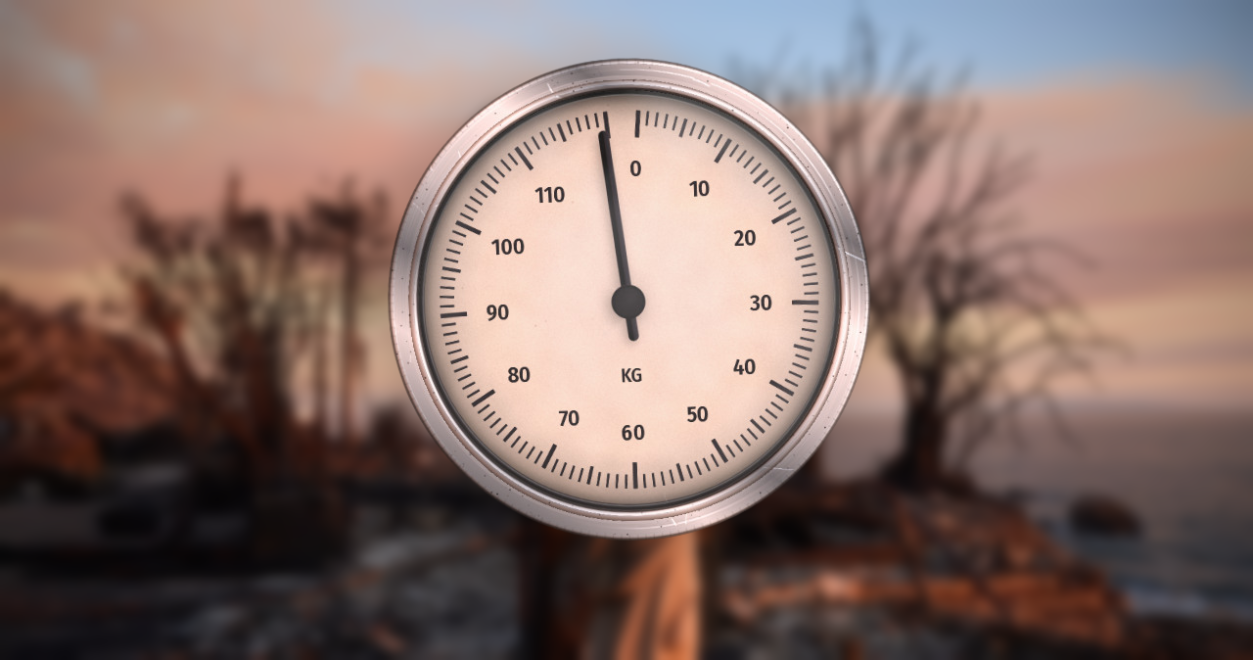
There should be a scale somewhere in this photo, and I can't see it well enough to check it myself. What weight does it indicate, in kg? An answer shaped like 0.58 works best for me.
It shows 119.5
